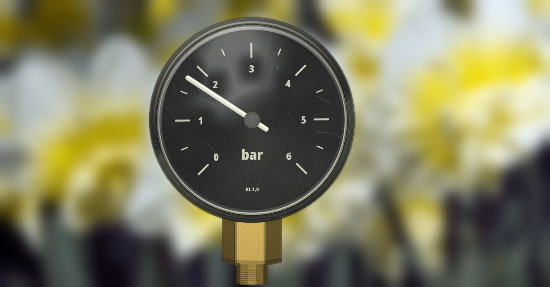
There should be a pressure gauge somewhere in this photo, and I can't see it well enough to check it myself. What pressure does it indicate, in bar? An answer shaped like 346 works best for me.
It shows 1.75
